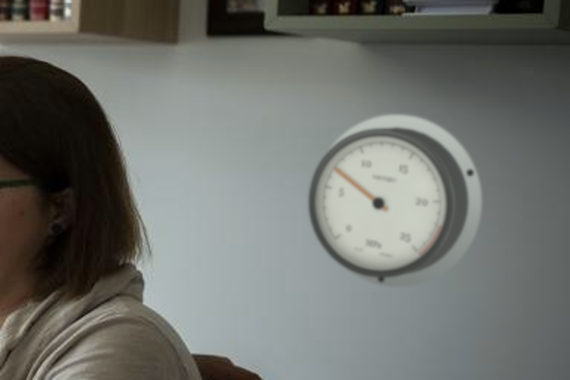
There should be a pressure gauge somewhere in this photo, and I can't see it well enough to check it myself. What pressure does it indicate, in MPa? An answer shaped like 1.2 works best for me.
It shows 7
